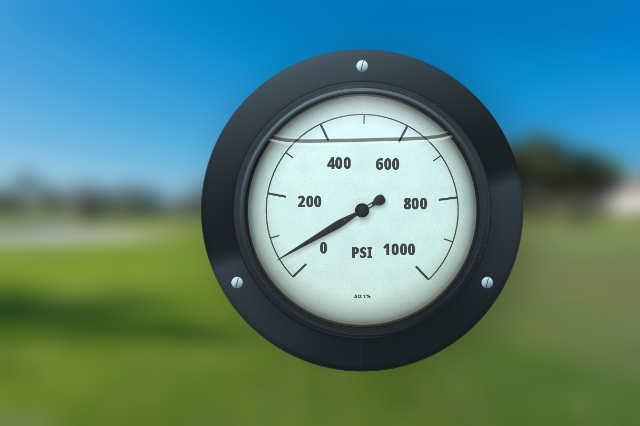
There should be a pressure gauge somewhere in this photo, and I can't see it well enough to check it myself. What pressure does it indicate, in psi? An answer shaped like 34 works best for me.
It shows 50
